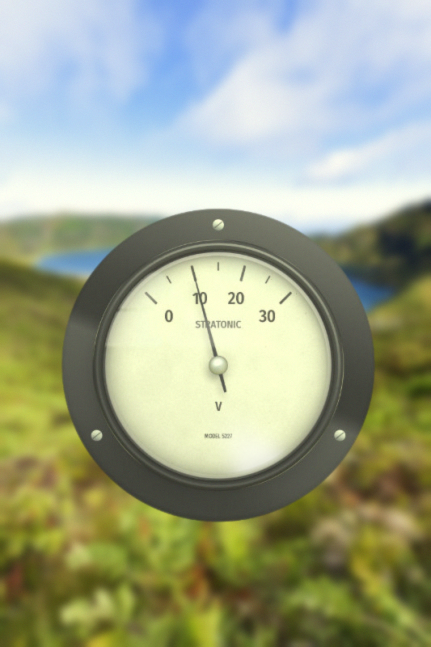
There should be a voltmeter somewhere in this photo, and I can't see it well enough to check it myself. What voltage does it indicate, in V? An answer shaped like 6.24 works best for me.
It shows 10
